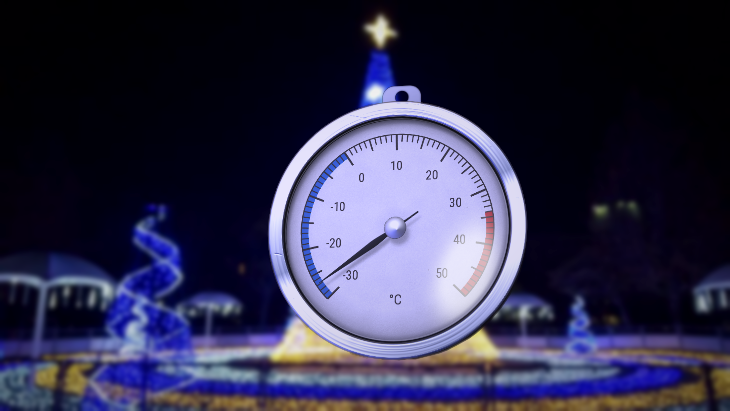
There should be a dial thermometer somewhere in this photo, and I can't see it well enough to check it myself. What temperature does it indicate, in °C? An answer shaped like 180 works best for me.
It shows -27
